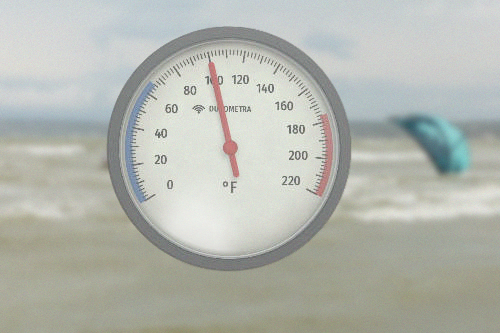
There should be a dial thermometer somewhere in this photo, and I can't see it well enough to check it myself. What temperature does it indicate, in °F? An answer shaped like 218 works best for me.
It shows 100
